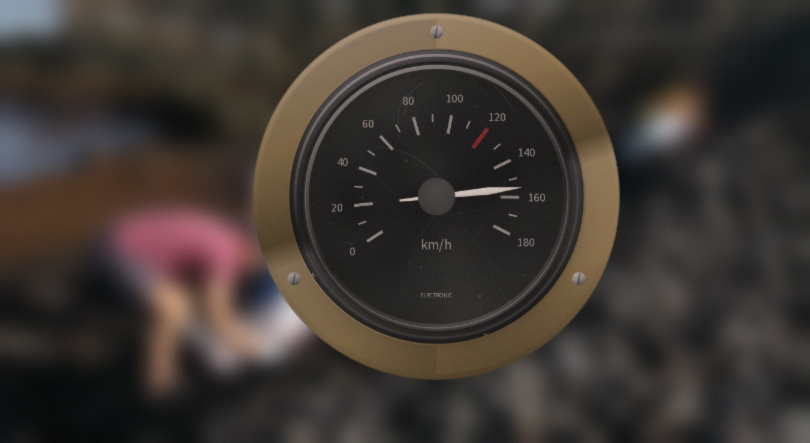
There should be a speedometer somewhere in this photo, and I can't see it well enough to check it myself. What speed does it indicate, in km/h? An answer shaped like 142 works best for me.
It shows 155
